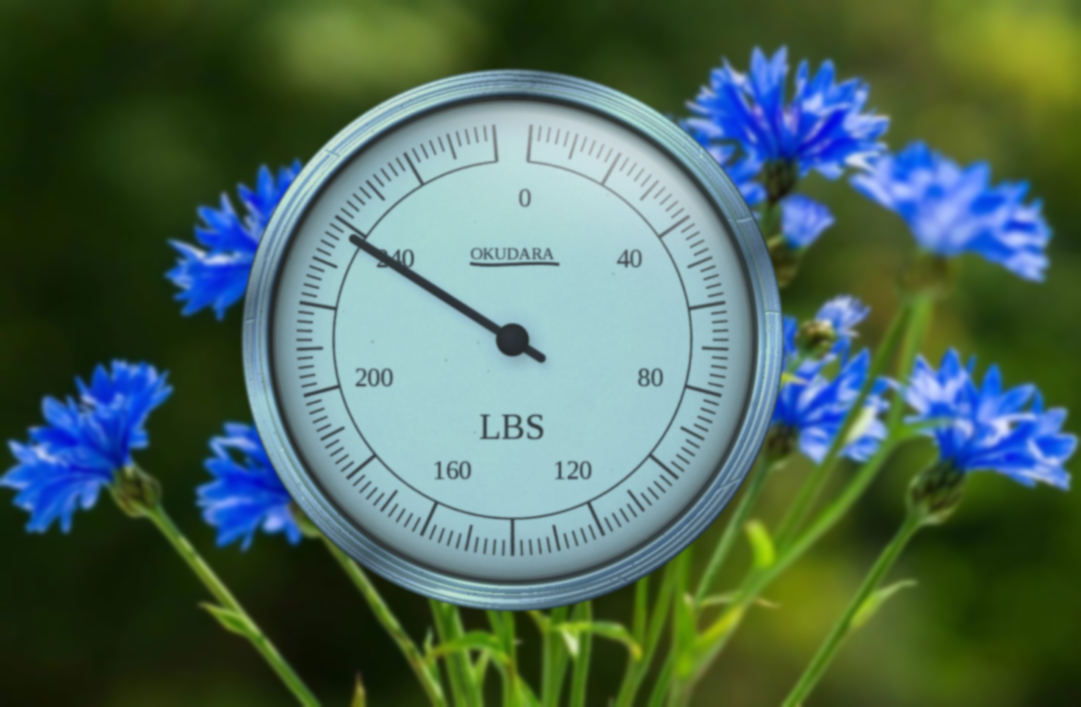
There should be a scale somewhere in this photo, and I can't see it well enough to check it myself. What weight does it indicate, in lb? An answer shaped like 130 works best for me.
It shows 238
